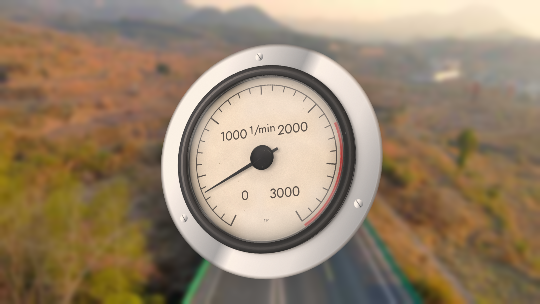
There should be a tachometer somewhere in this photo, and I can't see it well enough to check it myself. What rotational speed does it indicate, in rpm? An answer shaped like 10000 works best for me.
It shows 350
